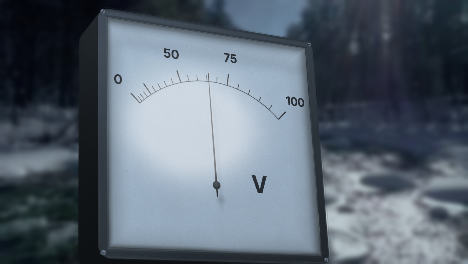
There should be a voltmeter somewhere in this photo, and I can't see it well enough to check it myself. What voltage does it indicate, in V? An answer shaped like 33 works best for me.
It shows 65
